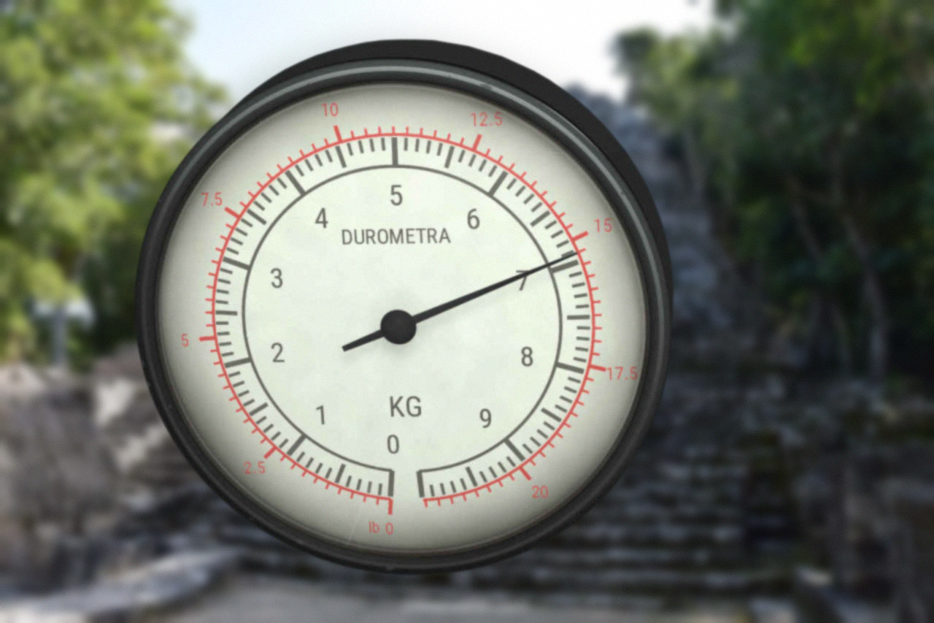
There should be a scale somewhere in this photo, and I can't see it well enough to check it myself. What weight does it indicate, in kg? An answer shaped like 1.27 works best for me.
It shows 6.9
